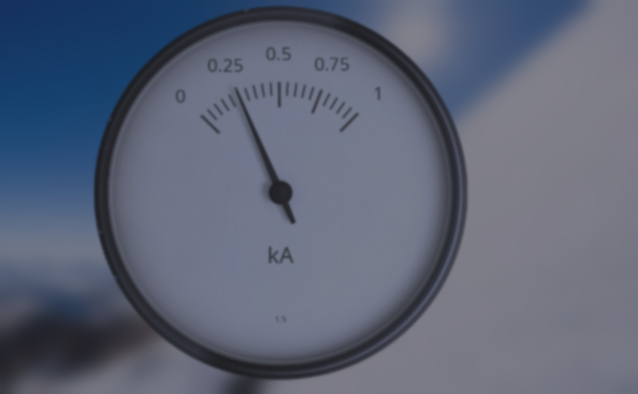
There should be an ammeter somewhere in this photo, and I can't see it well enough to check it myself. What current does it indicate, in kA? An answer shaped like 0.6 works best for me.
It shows 0.25
